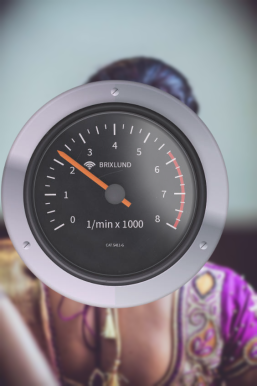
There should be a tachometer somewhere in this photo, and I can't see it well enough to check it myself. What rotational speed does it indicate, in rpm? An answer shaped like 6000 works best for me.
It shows 2250
